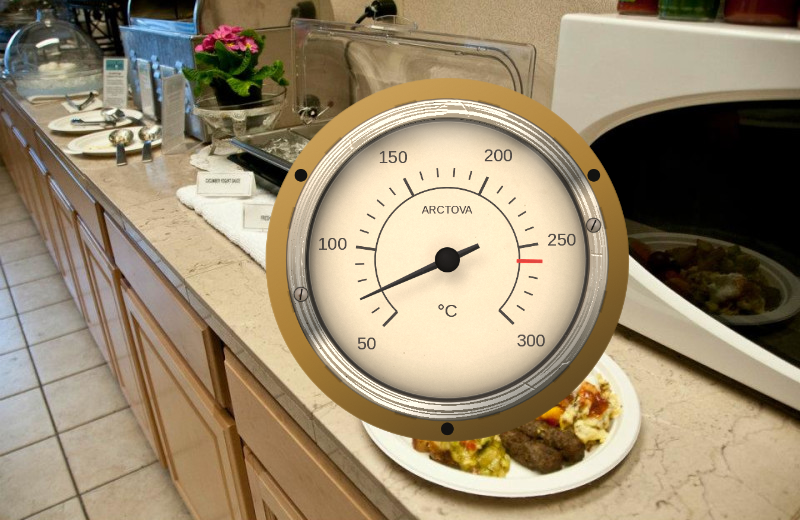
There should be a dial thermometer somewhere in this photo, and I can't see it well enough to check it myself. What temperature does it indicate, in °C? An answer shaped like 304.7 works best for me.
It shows 70
